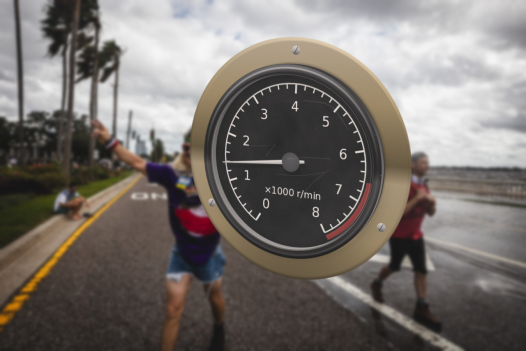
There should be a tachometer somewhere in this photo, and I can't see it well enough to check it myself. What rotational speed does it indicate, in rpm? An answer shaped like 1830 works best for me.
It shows 1400
